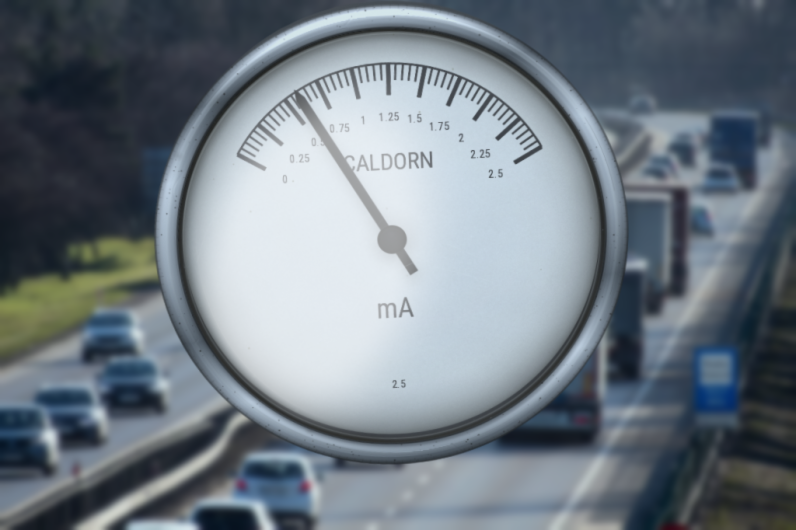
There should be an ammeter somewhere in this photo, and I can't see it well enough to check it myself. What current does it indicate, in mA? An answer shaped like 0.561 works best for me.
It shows 0.6
